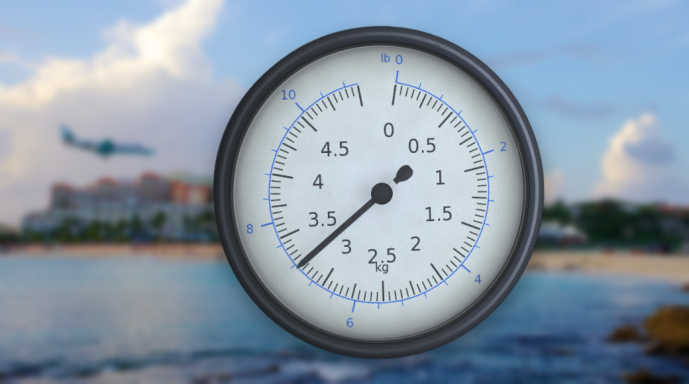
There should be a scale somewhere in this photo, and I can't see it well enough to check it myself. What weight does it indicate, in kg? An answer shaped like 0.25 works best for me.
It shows 3.25
